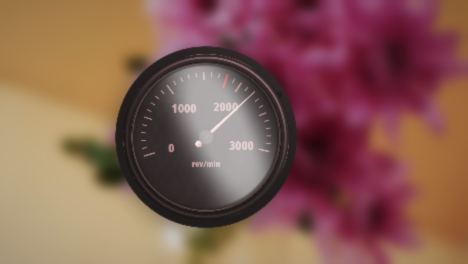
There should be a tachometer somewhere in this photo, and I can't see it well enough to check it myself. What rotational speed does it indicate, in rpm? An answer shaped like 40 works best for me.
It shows 2200
